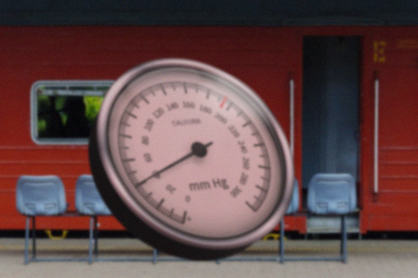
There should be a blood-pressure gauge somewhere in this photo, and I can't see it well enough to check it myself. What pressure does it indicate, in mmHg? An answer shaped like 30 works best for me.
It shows 40
